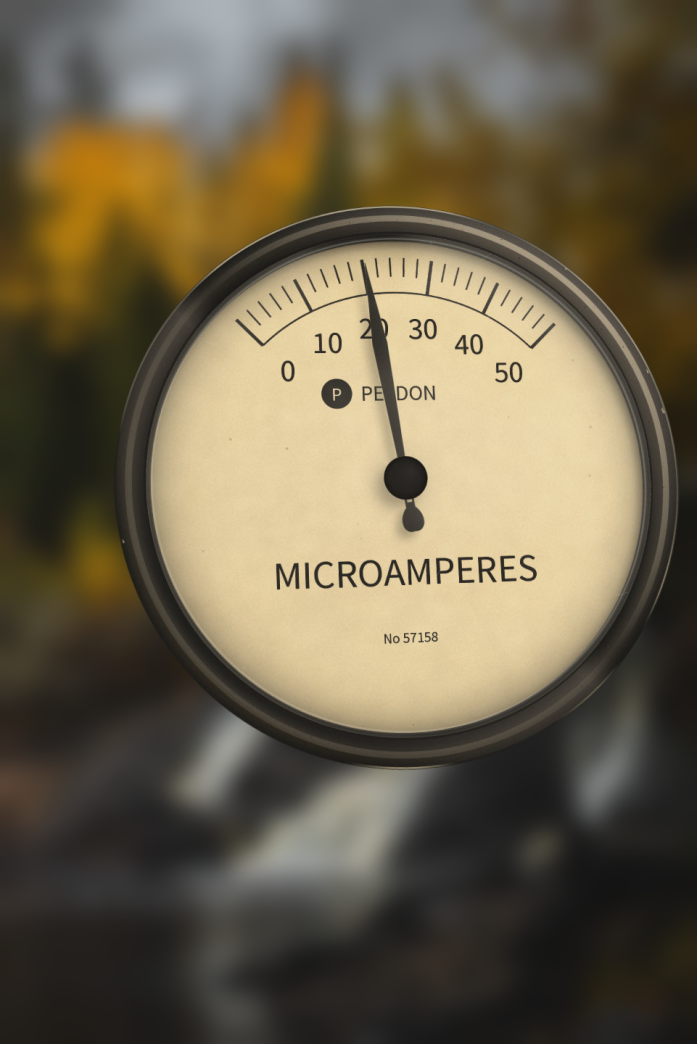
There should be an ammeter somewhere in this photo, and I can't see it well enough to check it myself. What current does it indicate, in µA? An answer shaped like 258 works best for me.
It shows 20
